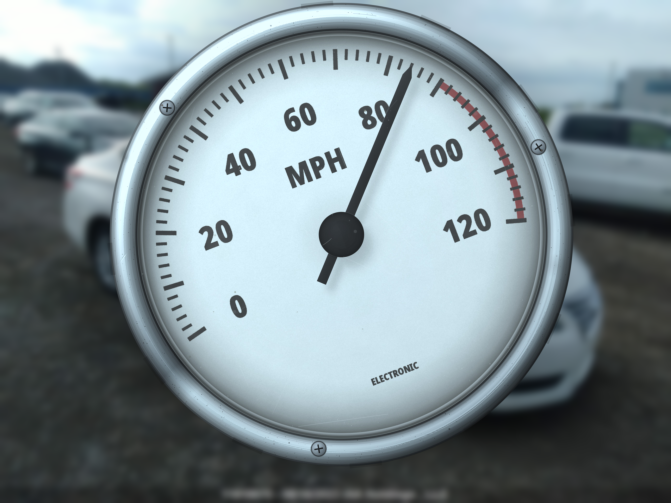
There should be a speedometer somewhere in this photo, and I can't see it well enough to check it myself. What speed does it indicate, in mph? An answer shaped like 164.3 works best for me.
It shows 84
